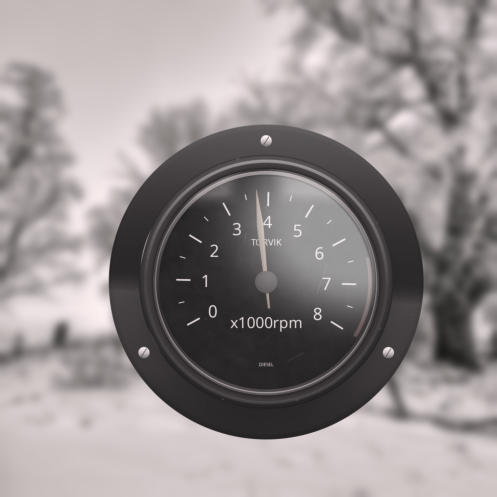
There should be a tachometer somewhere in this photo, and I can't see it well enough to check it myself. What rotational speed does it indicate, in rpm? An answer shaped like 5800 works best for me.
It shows 3750
